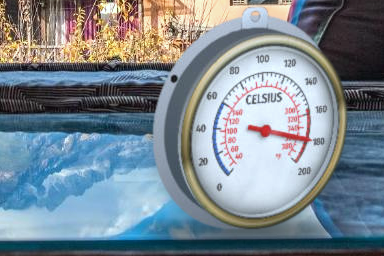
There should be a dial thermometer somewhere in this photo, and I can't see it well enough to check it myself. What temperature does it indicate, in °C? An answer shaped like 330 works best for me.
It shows 180
